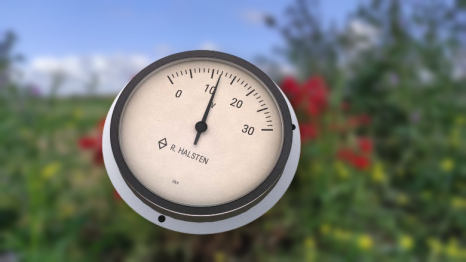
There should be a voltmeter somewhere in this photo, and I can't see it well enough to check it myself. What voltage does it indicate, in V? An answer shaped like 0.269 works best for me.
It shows 12
